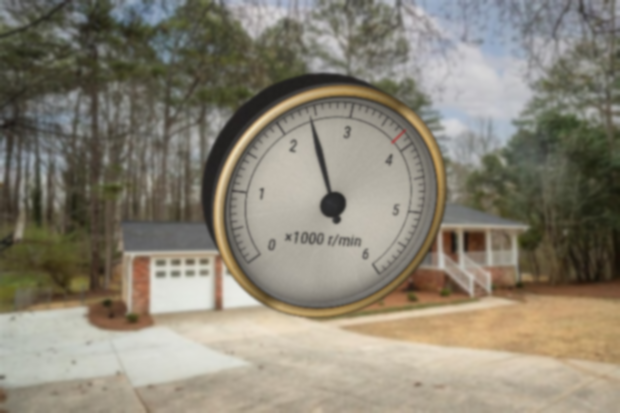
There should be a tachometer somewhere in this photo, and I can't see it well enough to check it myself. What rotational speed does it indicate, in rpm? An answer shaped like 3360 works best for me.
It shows 2400
